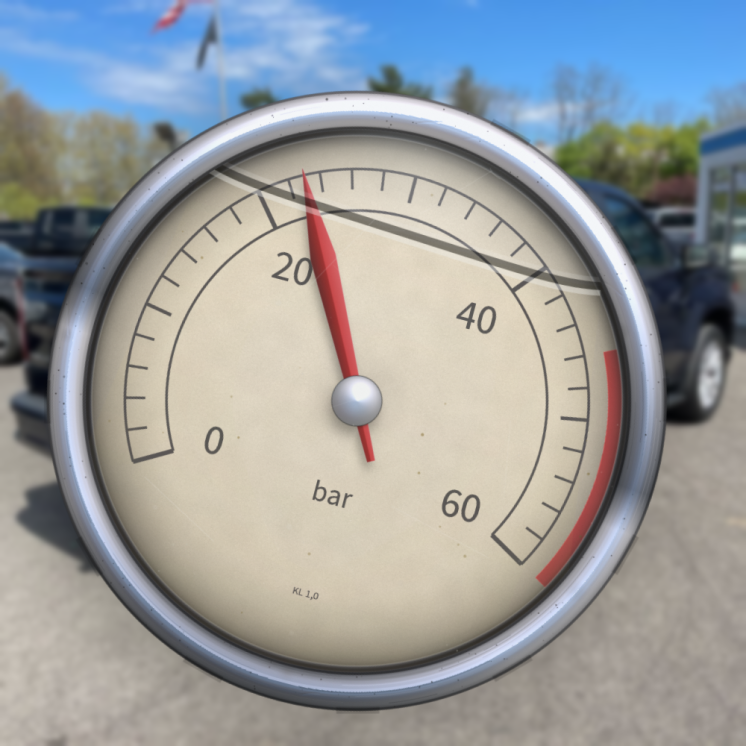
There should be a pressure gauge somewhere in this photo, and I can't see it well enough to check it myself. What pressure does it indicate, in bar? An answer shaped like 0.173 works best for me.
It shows 23
